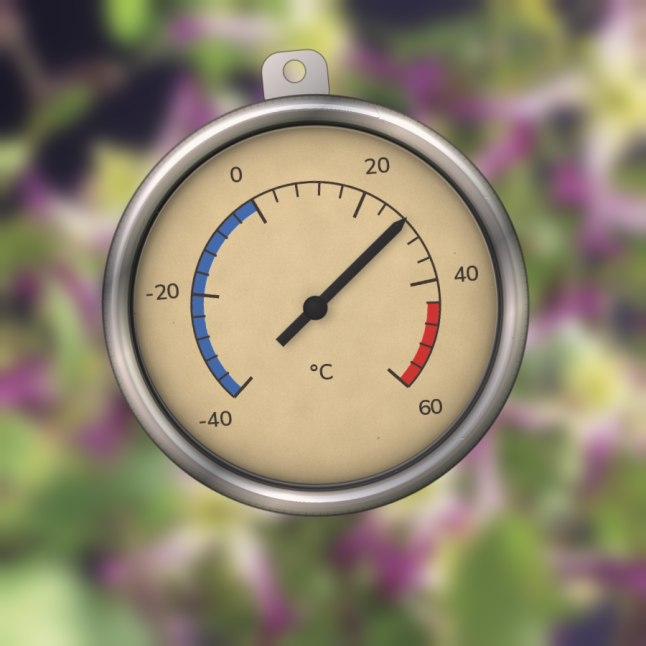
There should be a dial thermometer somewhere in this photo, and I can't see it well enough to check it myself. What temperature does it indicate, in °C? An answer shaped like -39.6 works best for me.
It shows 28
